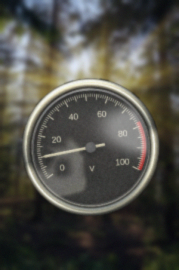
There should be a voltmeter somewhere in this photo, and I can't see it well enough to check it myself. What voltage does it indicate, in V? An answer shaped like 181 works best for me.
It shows 10
